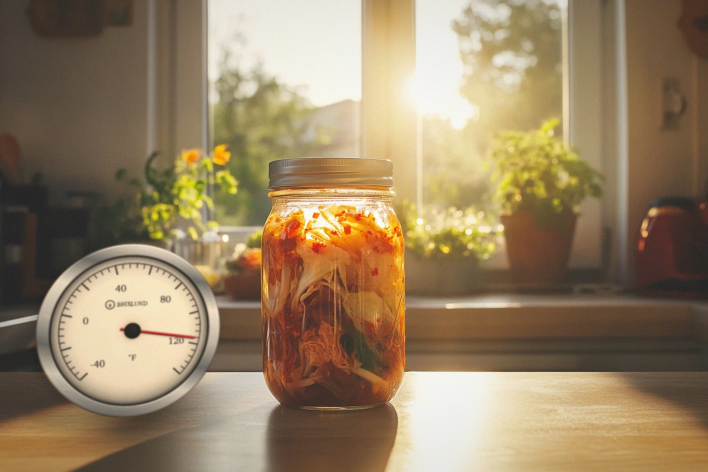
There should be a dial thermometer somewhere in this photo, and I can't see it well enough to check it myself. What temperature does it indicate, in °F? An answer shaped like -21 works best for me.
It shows 116
